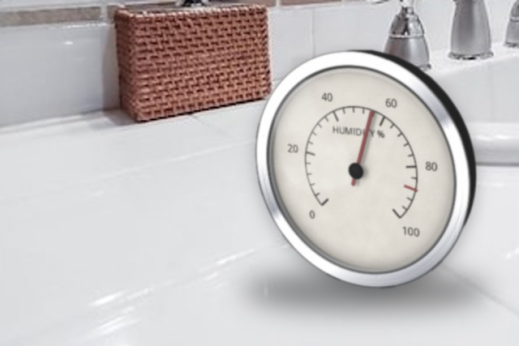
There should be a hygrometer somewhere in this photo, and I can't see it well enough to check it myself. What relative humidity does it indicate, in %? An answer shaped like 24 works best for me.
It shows 56
